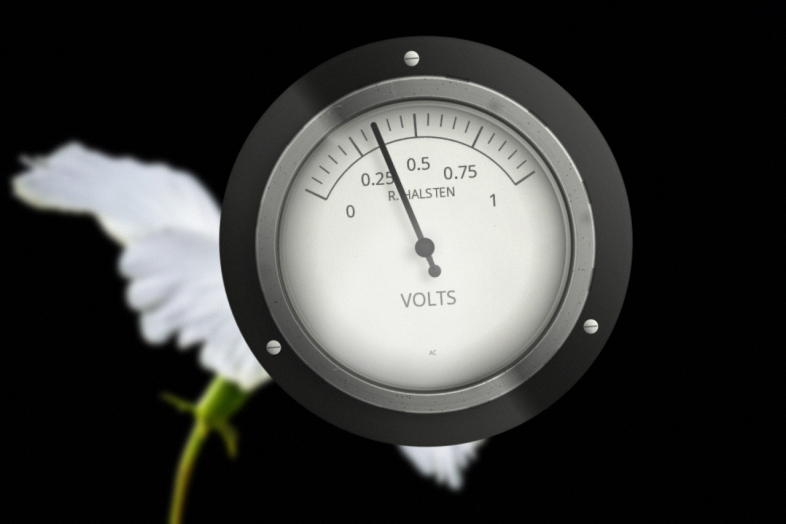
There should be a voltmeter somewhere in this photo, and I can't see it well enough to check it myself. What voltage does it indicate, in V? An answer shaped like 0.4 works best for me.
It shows 0.35
